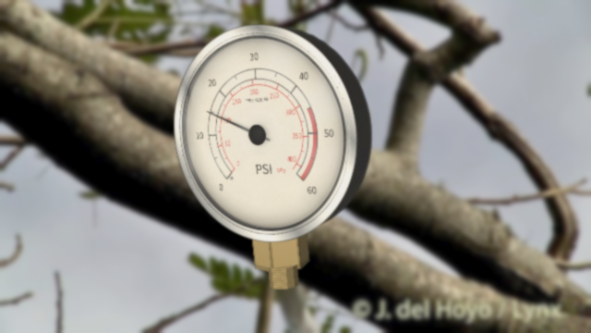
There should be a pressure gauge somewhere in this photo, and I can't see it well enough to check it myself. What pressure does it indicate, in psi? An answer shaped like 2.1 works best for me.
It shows 15
